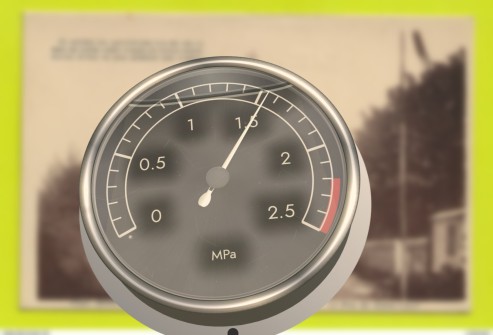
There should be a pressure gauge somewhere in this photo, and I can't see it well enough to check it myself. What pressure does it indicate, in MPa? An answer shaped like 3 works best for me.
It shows 1.55
